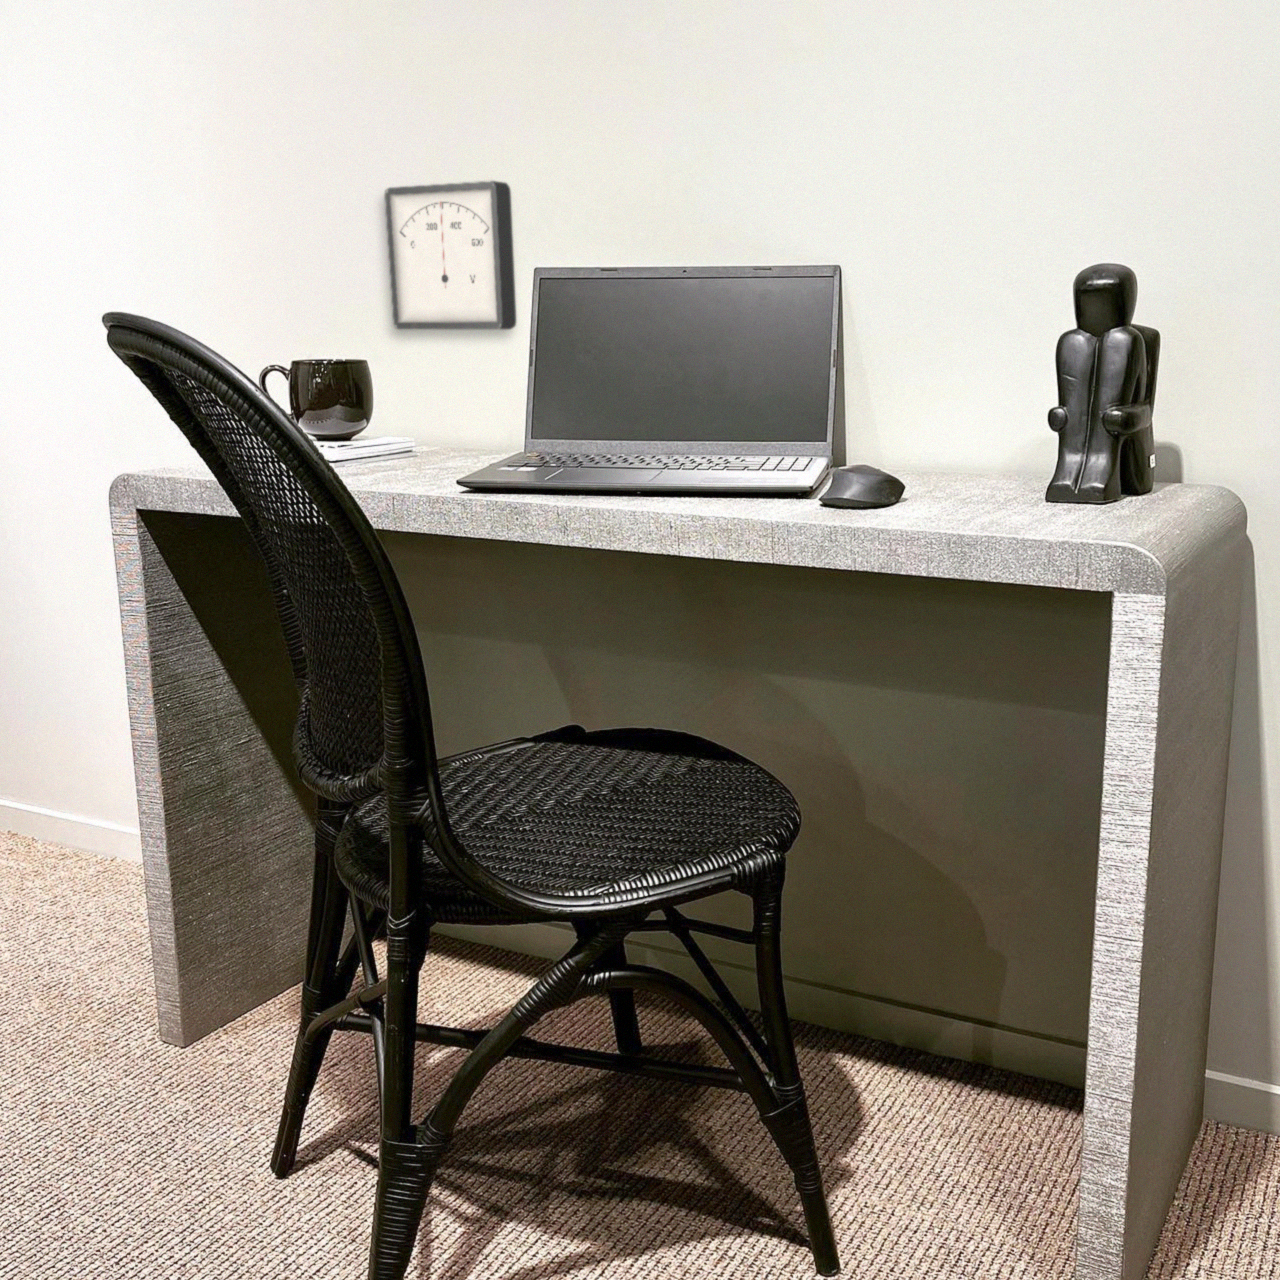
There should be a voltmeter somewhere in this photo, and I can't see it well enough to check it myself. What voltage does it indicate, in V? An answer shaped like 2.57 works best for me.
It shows 300
